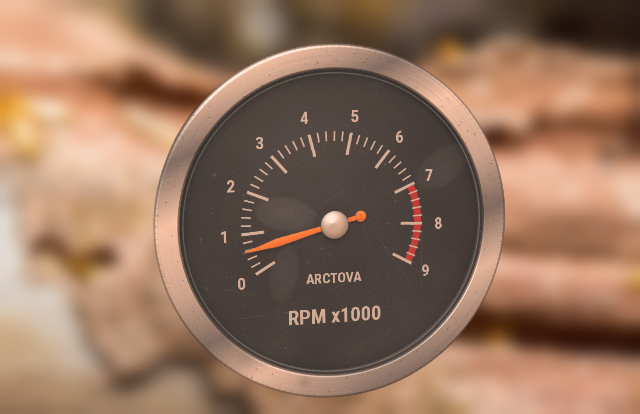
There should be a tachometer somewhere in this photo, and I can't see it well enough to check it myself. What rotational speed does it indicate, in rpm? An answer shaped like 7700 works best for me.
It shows 600
